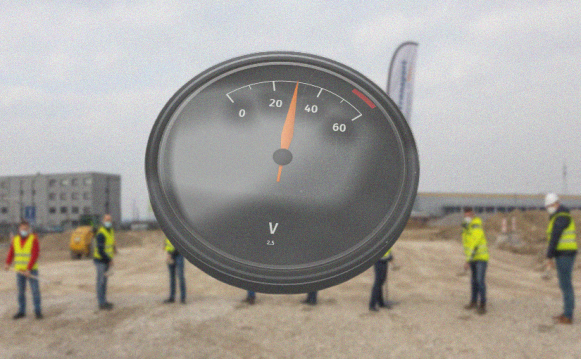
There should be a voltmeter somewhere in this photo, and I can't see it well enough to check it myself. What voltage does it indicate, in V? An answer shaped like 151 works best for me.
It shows 30
